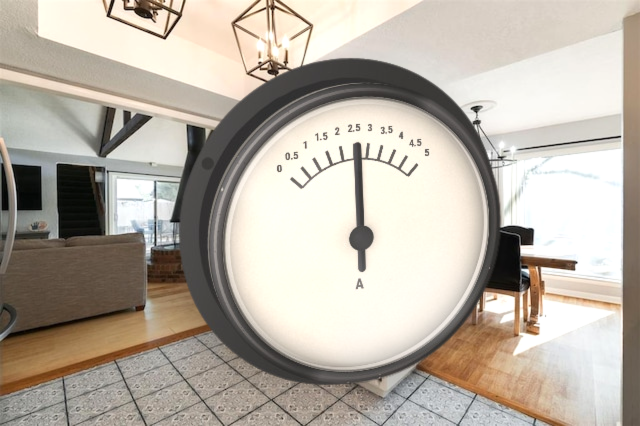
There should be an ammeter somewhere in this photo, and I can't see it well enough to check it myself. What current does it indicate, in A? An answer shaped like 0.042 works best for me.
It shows 2.5
